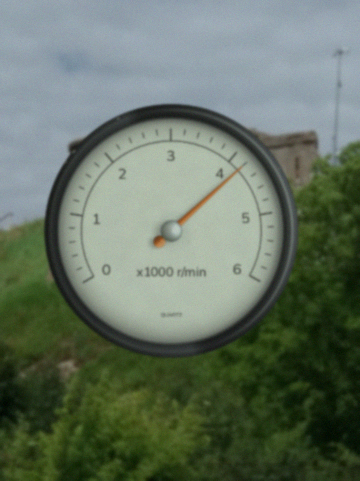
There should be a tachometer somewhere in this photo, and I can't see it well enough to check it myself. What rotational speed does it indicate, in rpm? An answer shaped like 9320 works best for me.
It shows 4200
